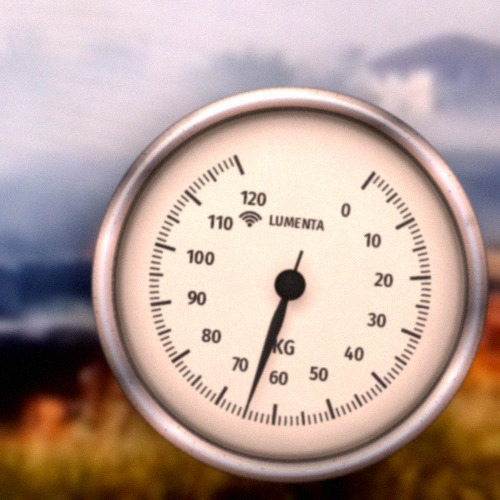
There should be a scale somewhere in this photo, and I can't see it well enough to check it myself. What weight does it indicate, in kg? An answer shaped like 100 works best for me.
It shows 65
